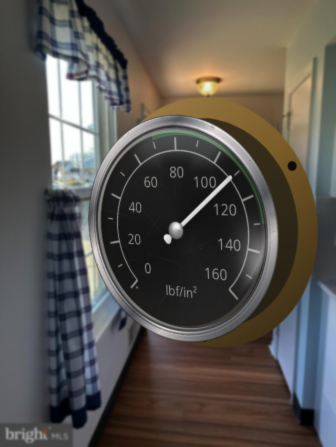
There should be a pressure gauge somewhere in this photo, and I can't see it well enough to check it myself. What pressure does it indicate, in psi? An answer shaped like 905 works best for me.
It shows 110
